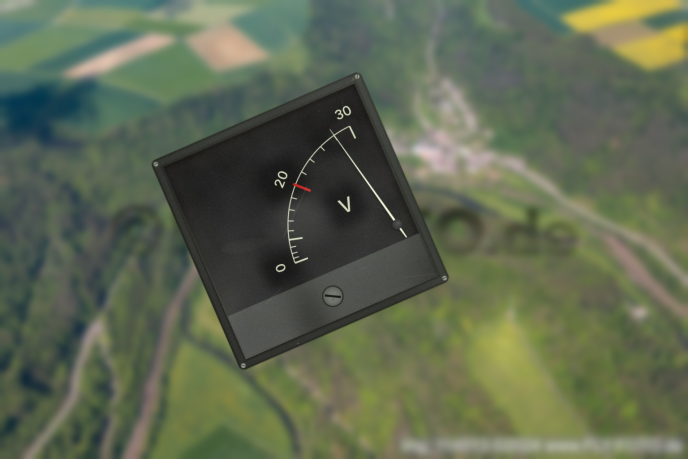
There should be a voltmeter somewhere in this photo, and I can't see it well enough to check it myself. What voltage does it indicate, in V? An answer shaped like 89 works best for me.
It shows 28
